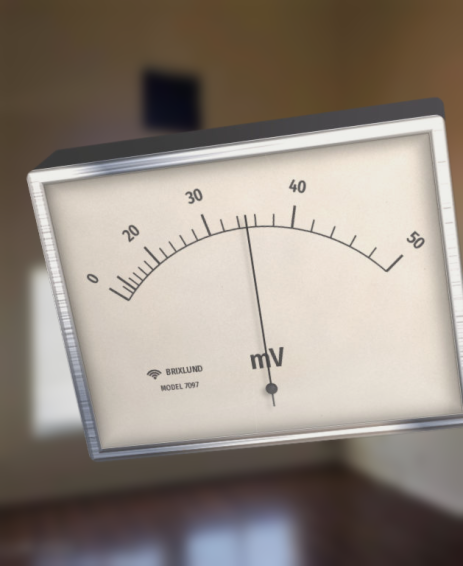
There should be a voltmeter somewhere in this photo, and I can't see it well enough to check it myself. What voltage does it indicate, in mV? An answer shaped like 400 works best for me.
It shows 35
